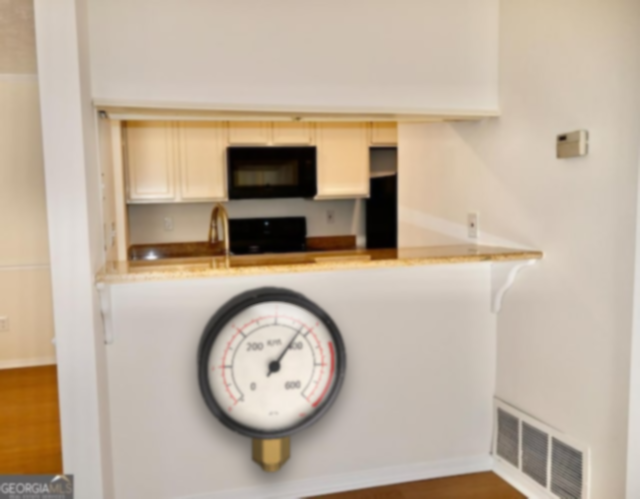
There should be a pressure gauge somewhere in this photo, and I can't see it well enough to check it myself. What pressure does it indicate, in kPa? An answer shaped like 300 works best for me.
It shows 375
